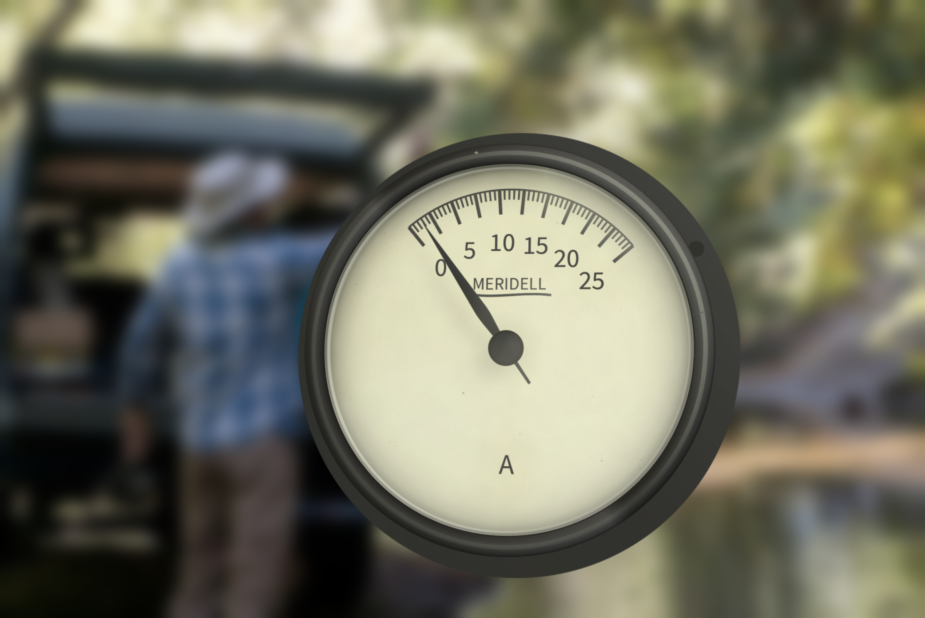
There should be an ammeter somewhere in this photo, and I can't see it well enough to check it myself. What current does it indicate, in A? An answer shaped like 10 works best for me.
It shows 1.5
